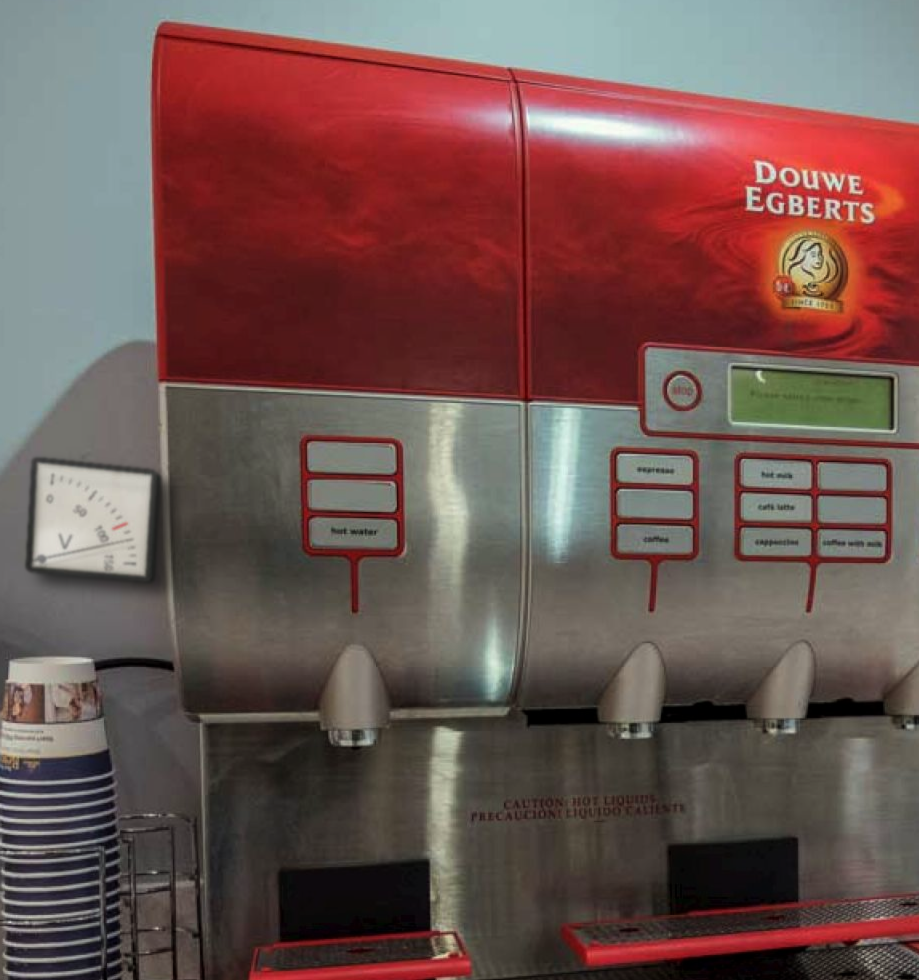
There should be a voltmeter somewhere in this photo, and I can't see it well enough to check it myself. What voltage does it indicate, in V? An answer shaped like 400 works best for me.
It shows 120
